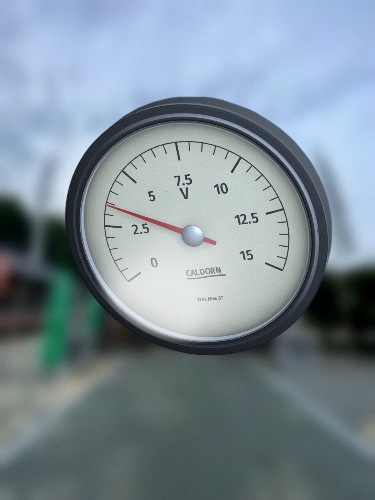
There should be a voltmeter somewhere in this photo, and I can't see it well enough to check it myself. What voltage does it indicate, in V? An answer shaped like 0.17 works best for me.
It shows 3.5
